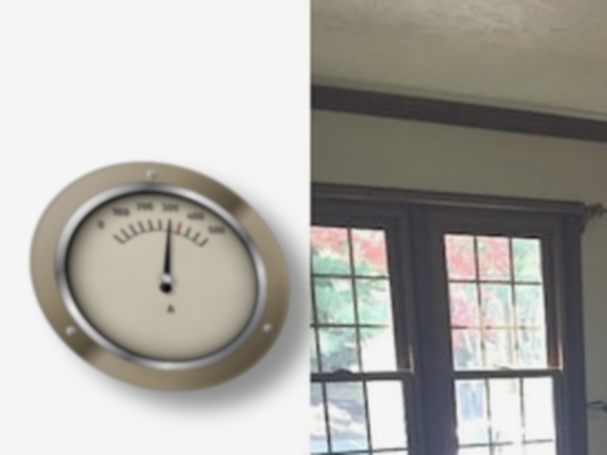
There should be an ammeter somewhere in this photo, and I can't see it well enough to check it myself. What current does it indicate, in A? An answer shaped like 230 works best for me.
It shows 300
